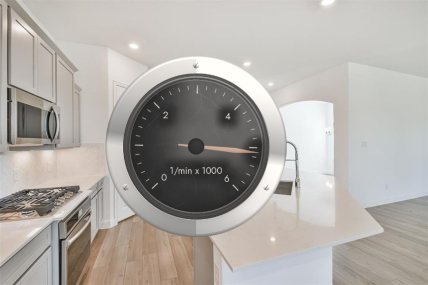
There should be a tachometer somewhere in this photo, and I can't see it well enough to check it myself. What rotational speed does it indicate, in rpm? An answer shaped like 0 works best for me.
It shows 5100
